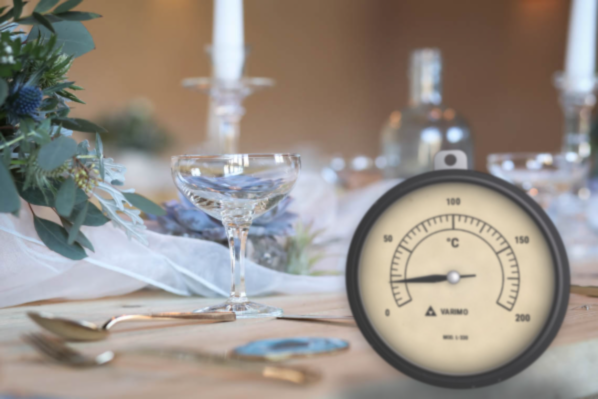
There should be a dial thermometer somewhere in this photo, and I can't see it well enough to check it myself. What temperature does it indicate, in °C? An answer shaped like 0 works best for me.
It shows 20
